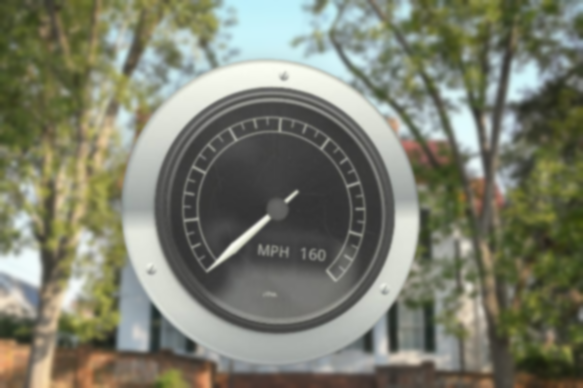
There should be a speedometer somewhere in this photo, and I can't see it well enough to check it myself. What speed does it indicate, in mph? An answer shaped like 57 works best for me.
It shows 0
